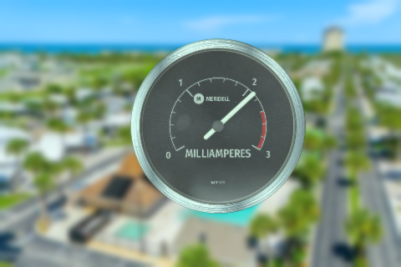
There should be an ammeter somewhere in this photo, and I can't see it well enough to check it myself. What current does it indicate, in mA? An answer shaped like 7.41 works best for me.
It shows 2.1
